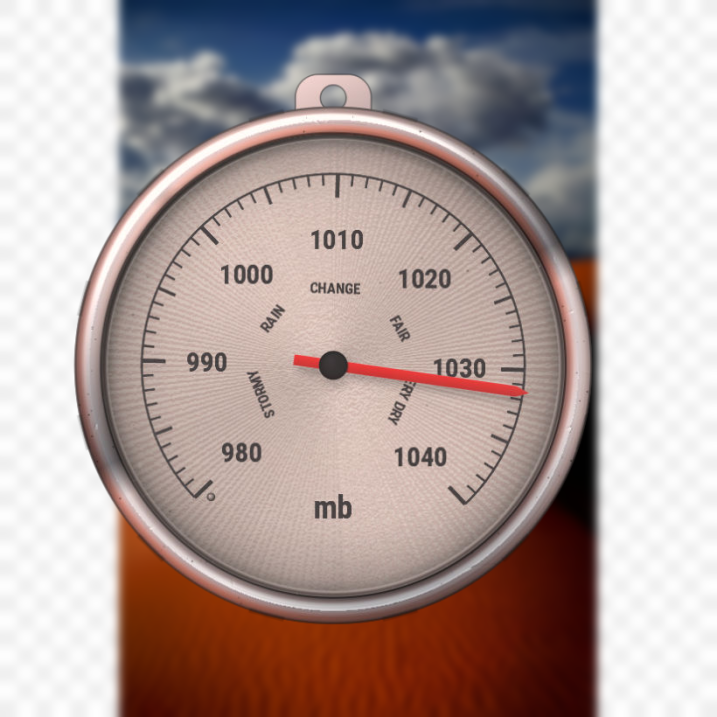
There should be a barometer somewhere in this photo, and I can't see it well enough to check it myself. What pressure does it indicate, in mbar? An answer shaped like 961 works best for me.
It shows 1031.5
